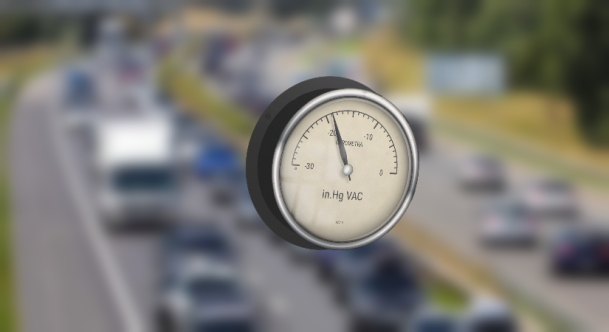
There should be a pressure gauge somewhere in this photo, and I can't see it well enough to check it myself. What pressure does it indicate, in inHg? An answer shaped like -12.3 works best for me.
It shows -19
